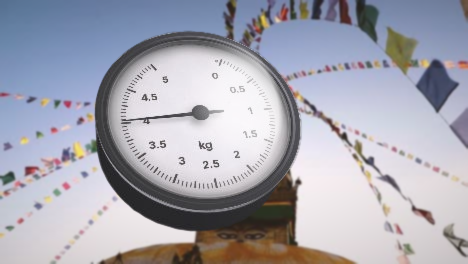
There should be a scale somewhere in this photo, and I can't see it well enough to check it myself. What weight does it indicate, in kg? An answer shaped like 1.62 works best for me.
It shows 4
